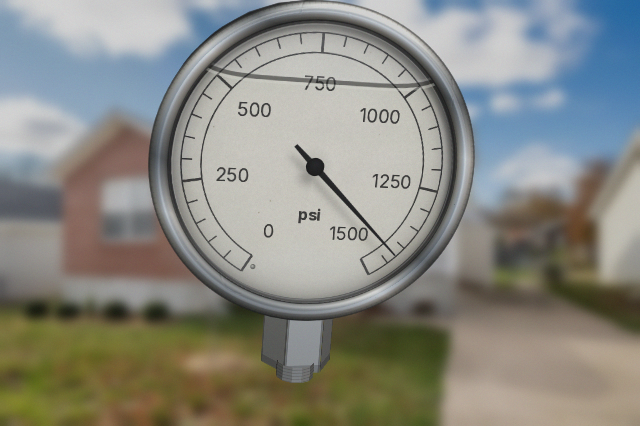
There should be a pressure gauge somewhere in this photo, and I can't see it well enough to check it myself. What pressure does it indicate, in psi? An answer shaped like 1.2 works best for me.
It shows 1425
